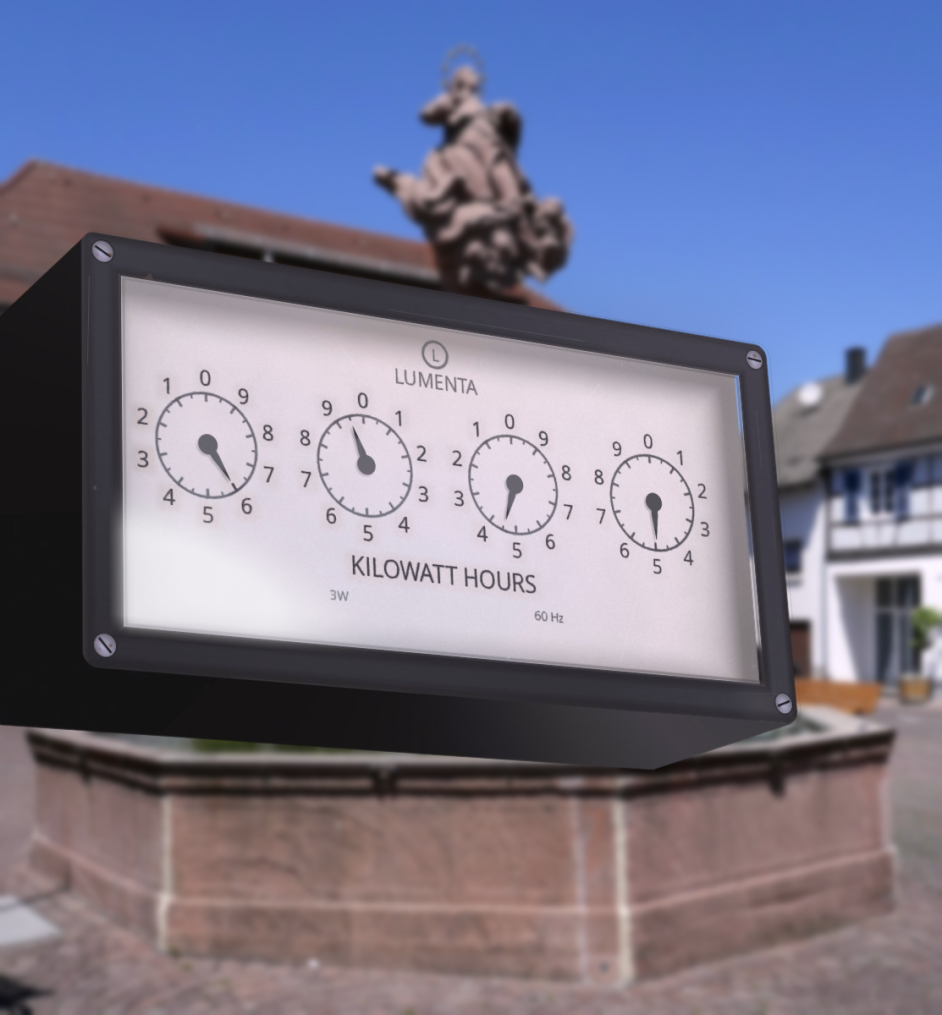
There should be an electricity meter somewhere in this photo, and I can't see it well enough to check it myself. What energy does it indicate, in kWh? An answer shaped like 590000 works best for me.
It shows 5945
